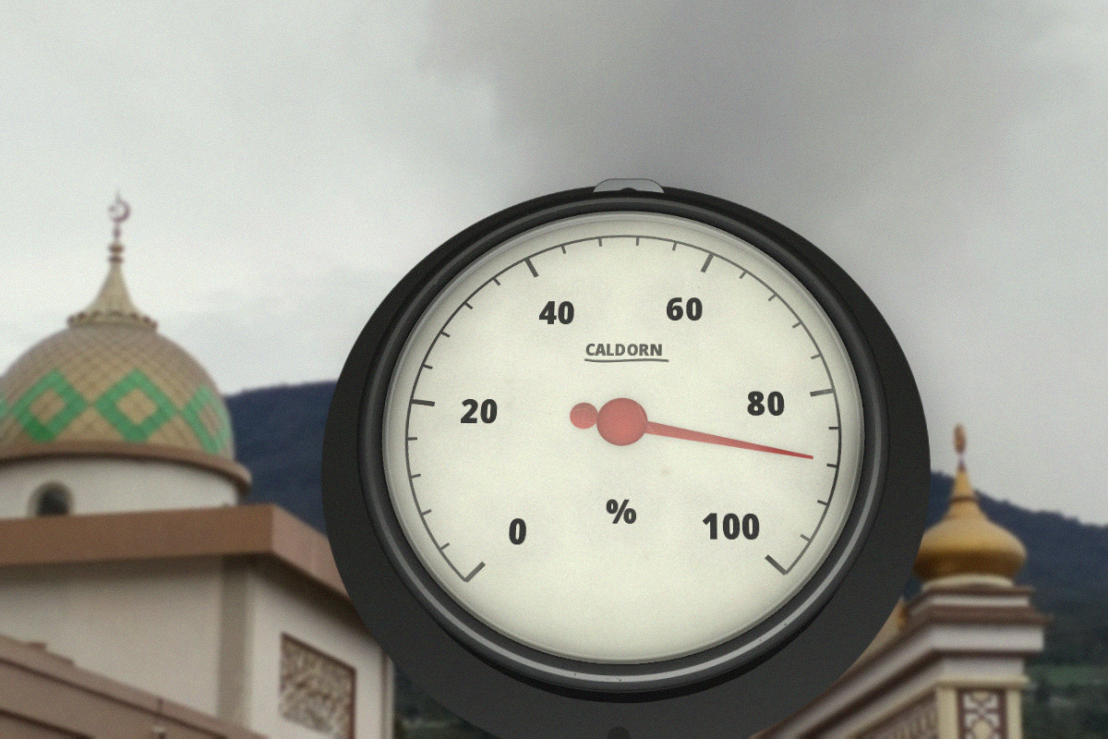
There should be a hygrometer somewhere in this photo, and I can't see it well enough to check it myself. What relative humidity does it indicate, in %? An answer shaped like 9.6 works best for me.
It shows 88
